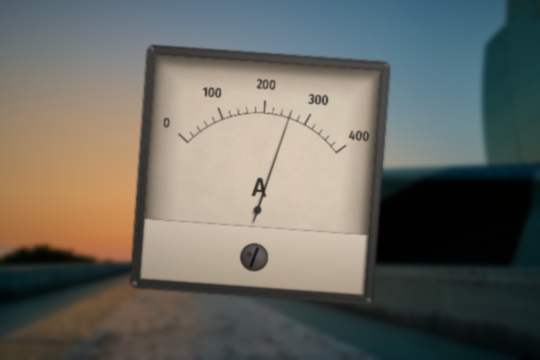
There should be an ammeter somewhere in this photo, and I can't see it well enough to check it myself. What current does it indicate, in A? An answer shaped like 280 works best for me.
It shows 260
